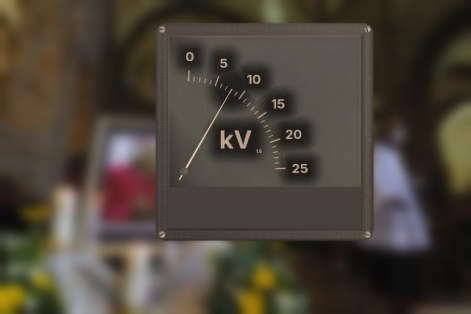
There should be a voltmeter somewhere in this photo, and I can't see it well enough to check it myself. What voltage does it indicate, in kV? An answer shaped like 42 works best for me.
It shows 8
